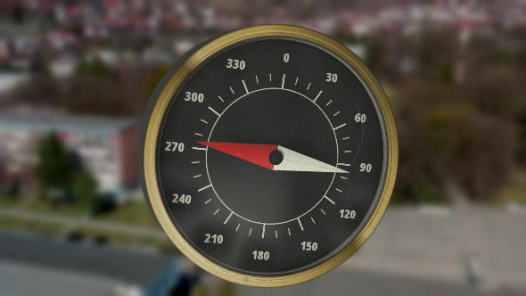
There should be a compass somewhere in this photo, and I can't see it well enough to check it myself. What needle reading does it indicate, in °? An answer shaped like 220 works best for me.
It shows 275
